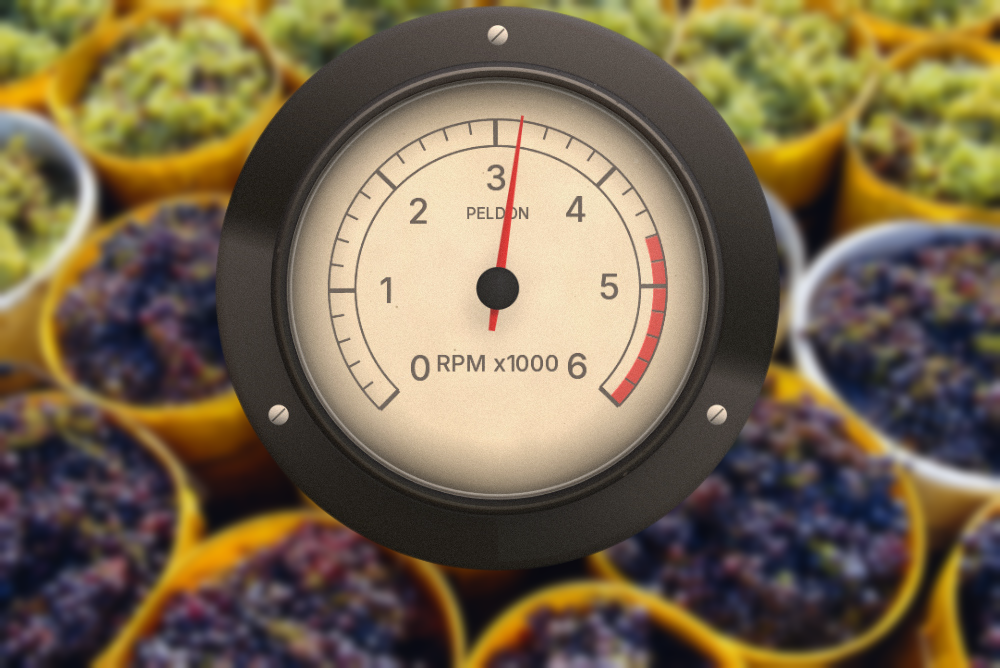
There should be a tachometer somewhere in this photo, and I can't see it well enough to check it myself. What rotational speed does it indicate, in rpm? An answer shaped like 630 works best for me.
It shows 3200
